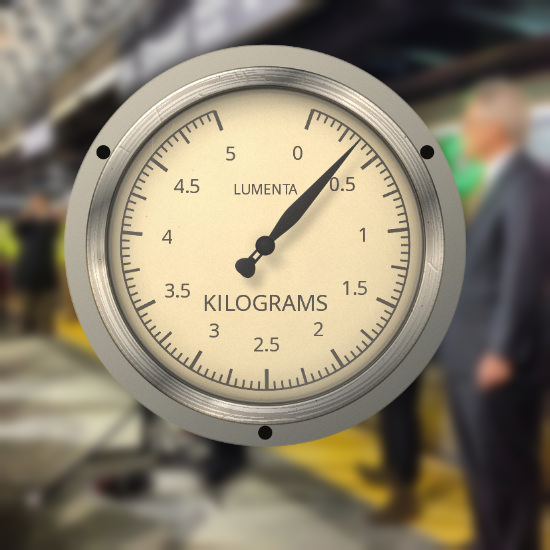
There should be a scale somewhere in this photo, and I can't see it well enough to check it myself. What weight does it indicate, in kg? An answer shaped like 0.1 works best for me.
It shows 0.35
